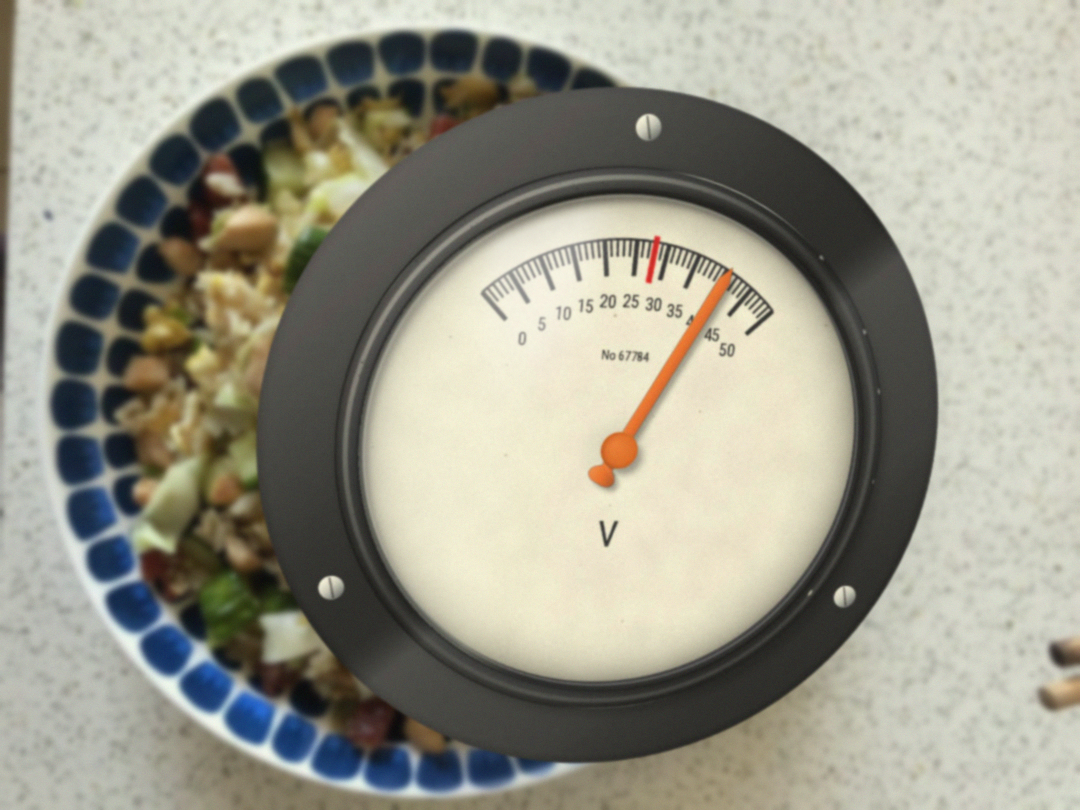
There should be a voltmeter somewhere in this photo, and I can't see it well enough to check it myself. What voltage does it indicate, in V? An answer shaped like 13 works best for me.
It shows 40
